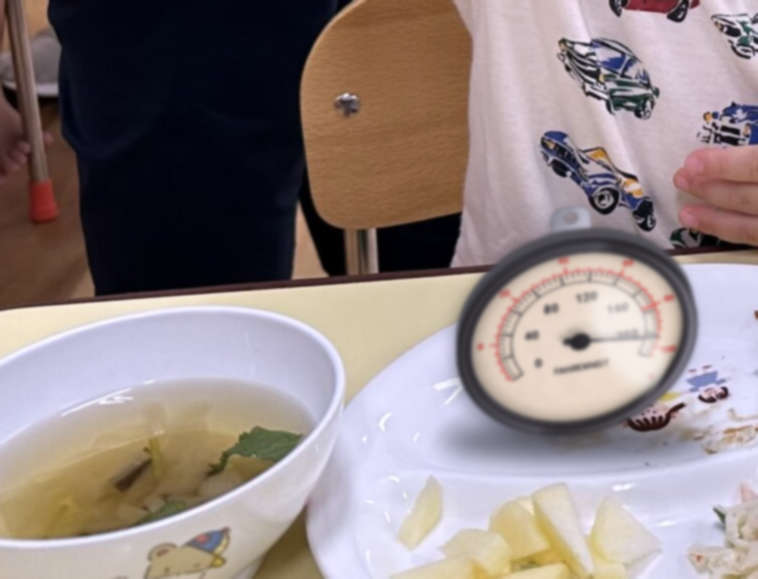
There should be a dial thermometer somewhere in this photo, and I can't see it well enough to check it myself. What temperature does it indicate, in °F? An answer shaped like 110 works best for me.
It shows 200
